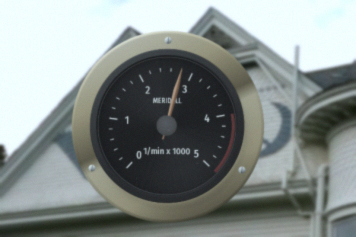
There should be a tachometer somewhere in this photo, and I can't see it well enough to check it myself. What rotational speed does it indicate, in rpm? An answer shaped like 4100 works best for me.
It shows 2800
